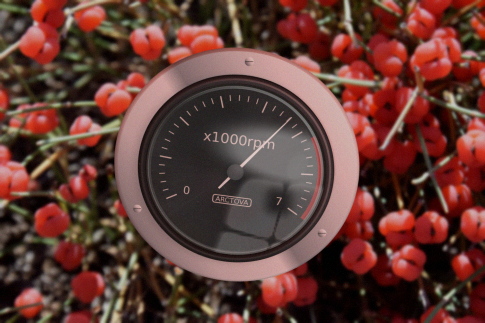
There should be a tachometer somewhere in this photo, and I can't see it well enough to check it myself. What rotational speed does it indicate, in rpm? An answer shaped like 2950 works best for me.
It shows 4600
